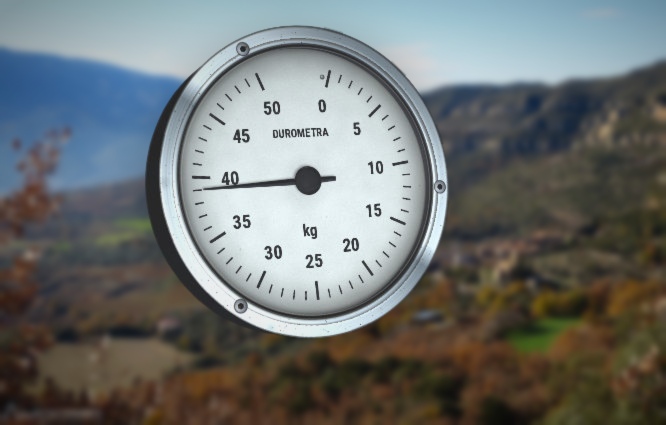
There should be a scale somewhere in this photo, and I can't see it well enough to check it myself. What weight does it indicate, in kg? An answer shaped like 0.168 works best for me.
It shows 39
